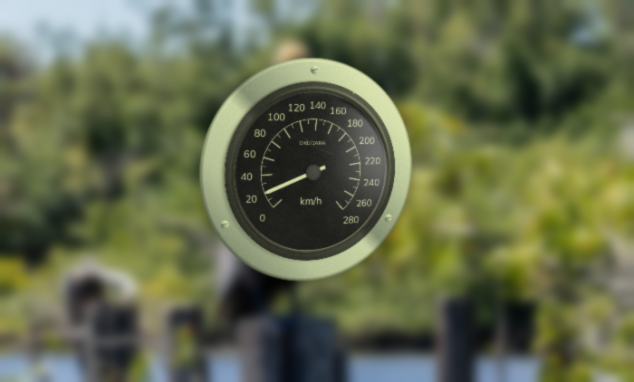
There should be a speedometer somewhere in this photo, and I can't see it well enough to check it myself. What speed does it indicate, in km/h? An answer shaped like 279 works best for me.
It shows 20
